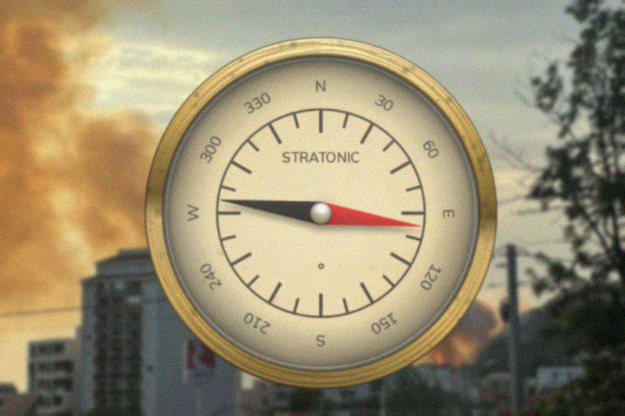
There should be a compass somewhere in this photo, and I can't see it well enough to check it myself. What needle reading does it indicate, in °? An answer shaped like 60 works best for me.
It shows 97.5
